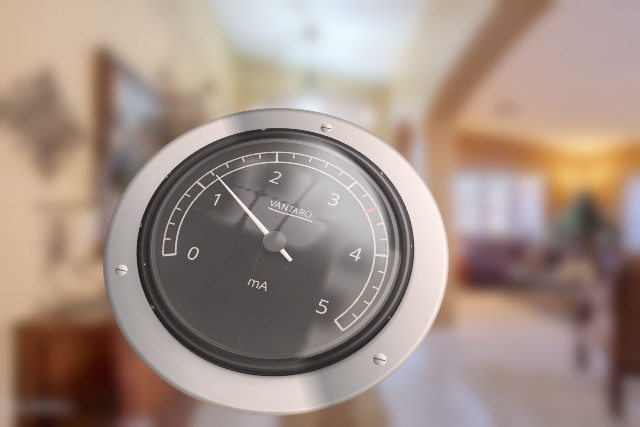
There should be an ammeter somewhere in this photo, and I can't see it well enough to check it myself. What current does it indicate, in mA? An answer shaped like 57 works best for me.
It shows 1.2
